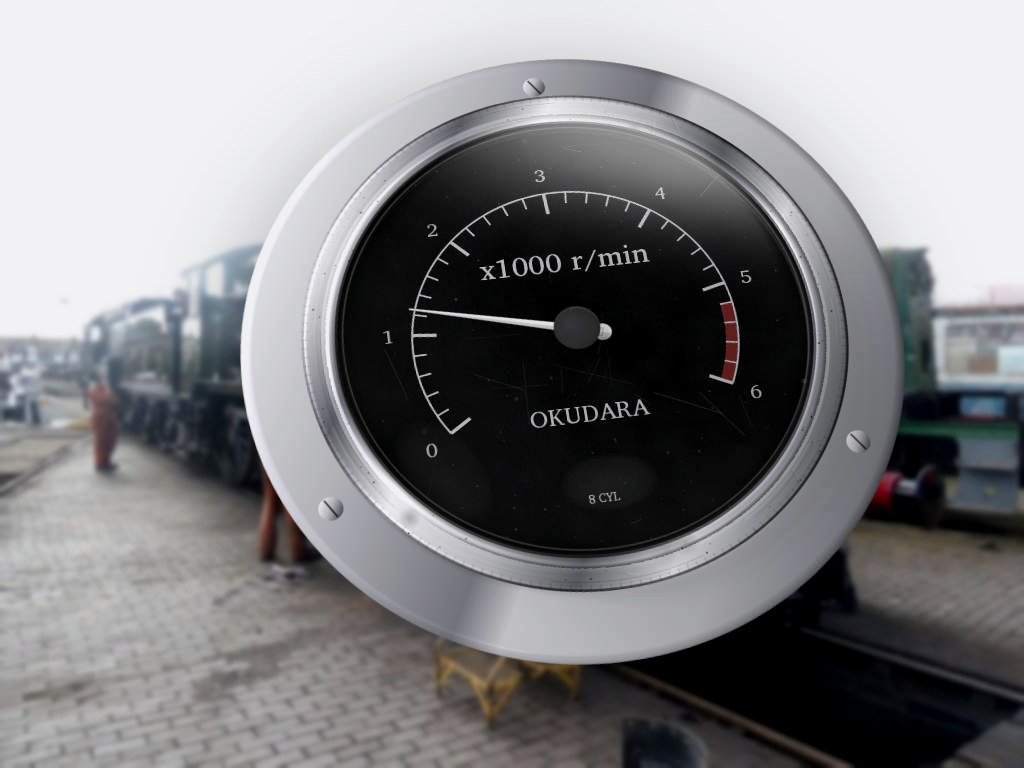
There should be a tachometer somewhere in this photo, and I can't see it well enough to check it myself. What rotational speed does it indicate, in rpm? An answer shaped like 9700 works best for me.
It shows 1200
